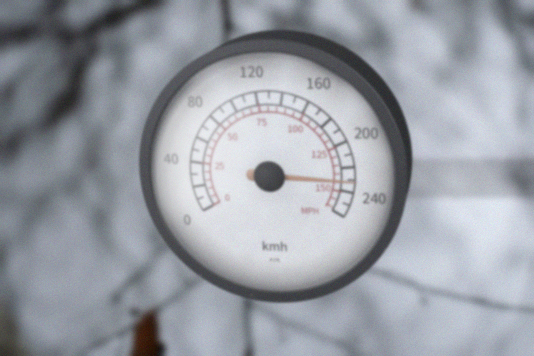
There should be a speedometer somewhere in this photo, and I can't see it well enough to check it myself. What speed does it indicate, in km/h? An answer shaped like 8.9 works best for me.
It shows 230
